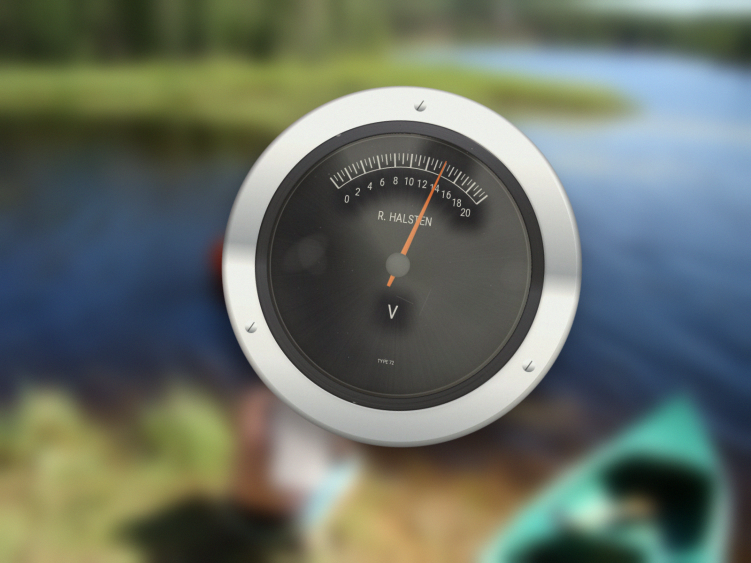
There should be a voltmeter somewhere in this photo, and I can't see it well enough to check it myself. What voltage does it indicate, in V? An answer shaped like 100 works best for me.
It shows 14
